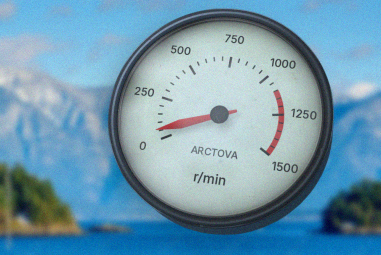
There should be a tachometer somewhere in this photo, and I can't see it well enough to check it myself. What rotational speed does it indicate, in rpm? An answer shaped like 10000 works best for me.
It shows 50
